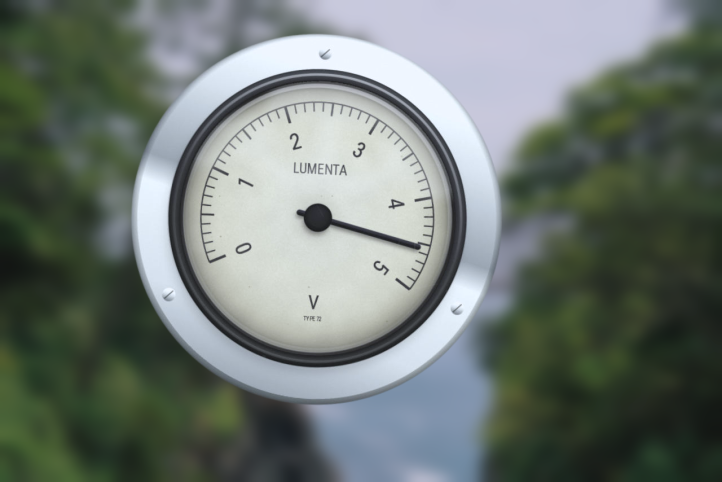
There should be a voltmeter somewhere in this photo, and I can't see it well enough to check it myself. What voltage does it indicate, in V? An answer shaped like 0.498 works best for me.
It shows 4.55
